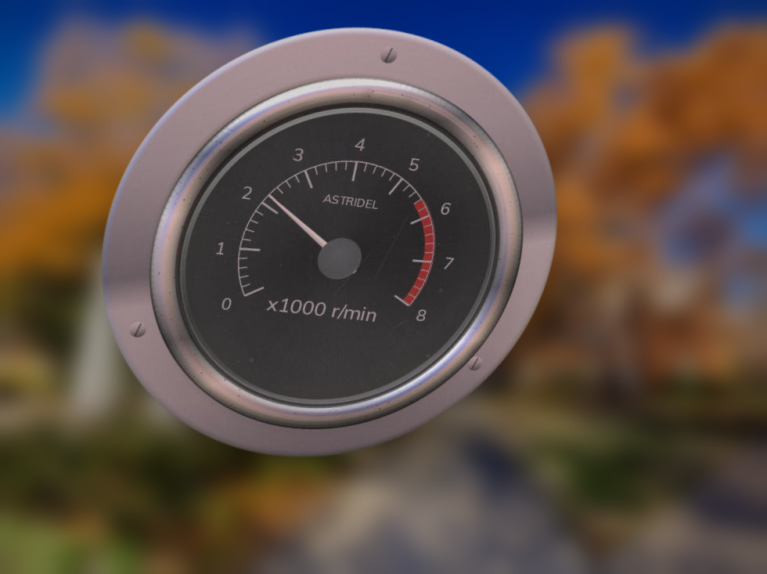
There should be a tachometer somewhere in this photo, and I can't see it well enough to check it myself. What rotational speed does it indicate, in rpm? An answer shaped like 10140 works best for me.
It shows 2200
